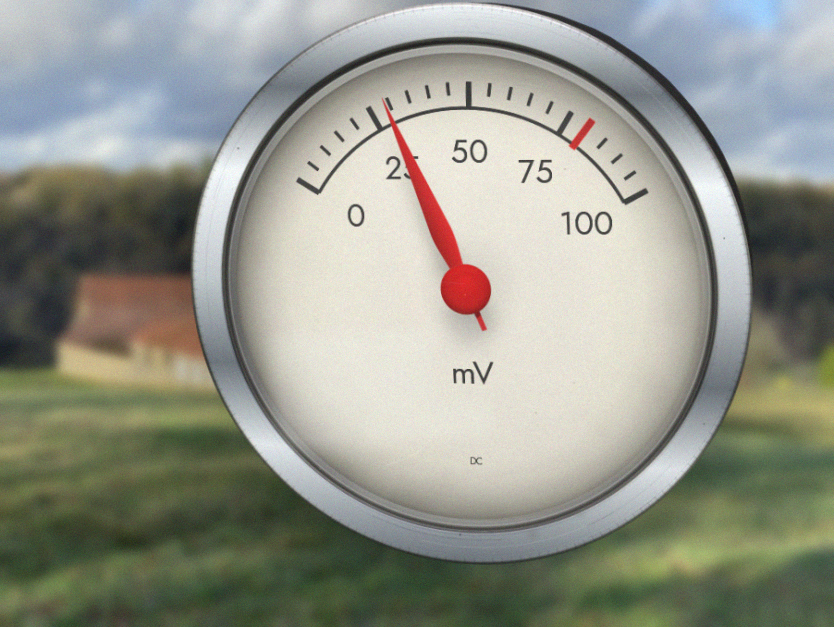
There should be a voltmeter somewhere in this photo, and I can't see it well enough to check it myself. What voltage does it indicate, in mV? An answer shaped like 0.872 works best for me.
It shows 30
